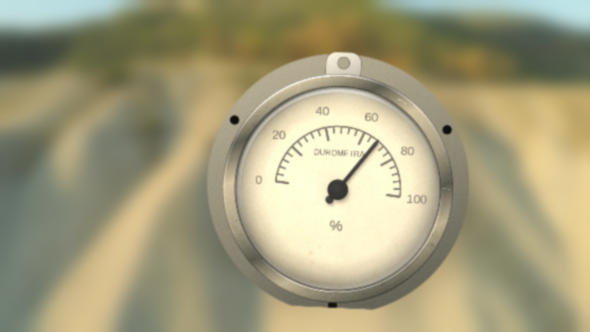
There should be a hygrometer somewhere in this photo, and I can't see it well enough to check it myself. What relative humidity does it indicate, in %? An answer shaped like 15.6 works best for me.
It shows 68
